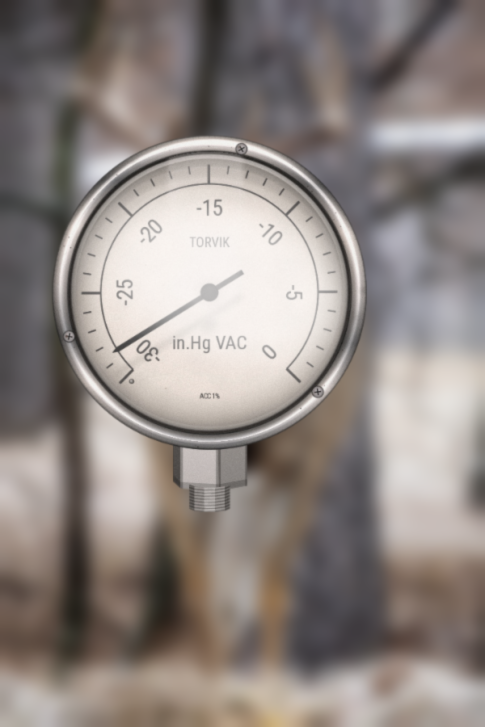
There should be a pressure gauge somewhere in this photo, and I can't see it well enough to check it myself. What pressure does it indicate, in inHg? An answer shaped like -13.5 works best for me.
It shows -28.5
